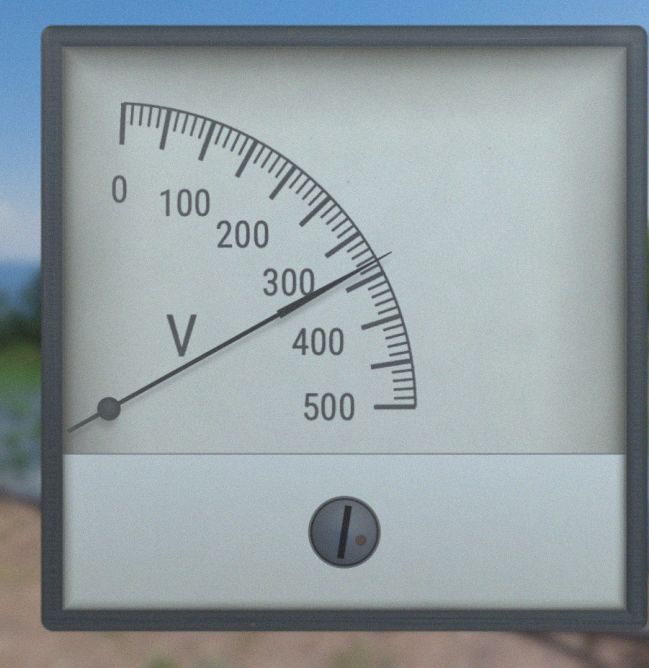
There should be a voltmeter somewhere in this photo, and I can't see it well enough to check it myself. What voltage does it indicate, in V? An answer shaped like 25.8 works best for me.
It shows 335
